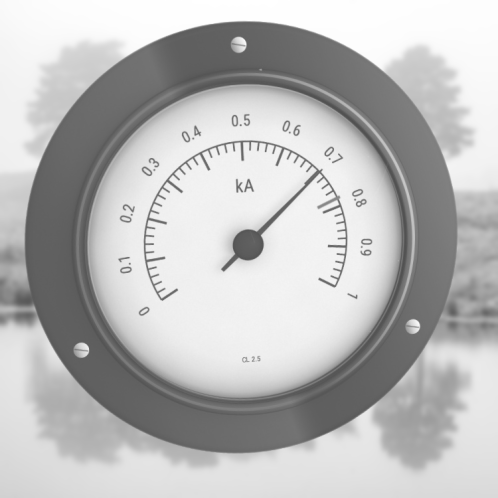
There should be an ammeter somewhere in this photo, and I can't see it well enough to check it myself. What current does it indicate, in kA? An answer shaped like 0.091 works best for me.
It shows 0.7
